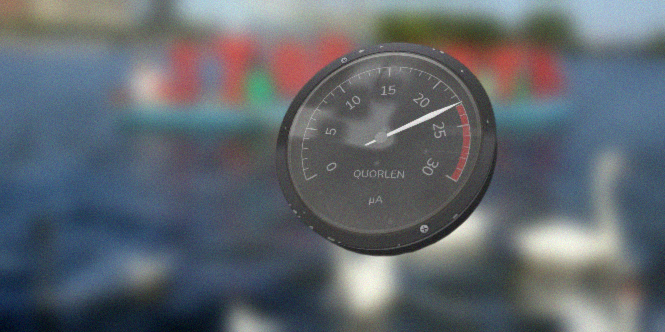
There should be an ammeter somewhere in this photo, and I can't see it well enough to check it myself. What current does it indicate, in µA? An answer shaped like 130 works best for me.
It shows 23
